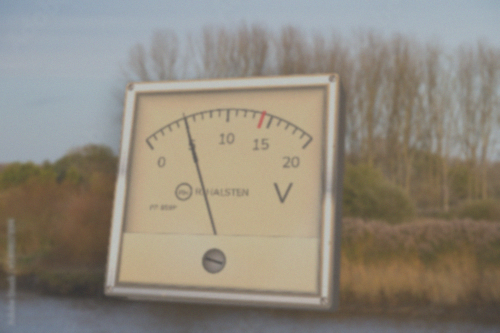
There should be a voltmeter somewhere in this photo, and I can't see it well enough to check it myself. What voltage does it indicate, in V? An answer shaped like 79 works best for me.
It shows 5
